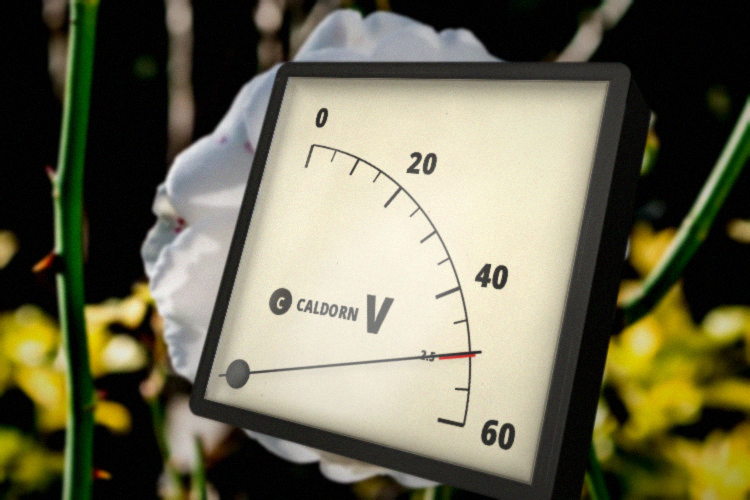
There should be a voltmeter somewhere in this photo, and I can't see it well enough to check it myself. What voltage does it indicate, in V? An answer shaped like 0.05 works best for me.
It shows 50
